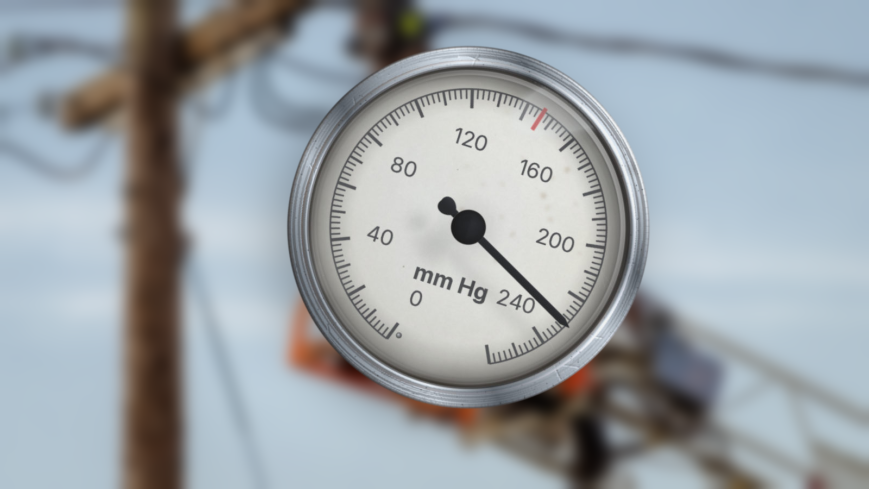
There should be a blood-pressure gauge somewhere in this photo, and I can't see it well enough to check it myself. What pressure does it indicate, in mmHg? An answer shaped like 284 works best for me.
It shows 230
